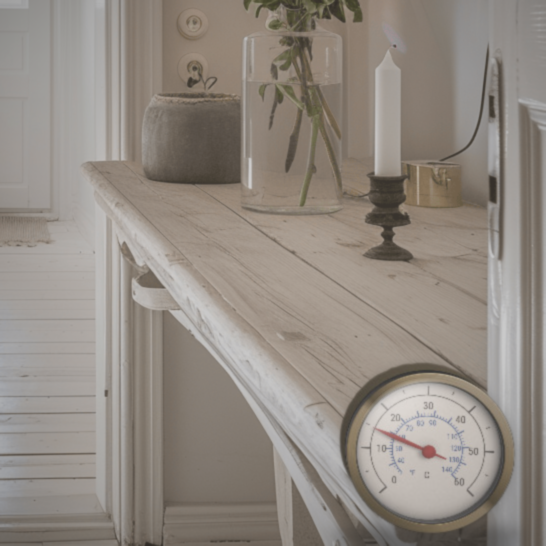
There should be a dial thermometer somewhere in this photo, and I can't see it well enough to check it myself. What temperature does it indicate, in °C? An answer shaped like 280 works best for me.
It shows 15
